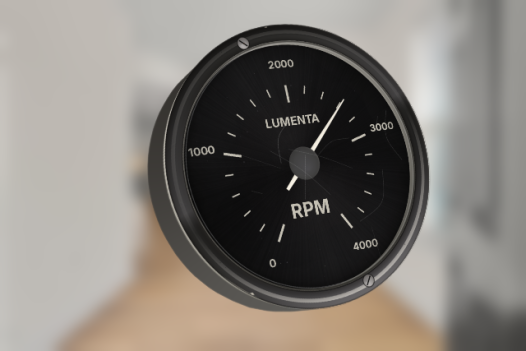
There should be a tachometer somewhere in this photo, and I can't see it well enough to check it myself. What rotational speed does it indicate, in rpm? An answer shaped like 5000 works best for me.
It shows 2600
